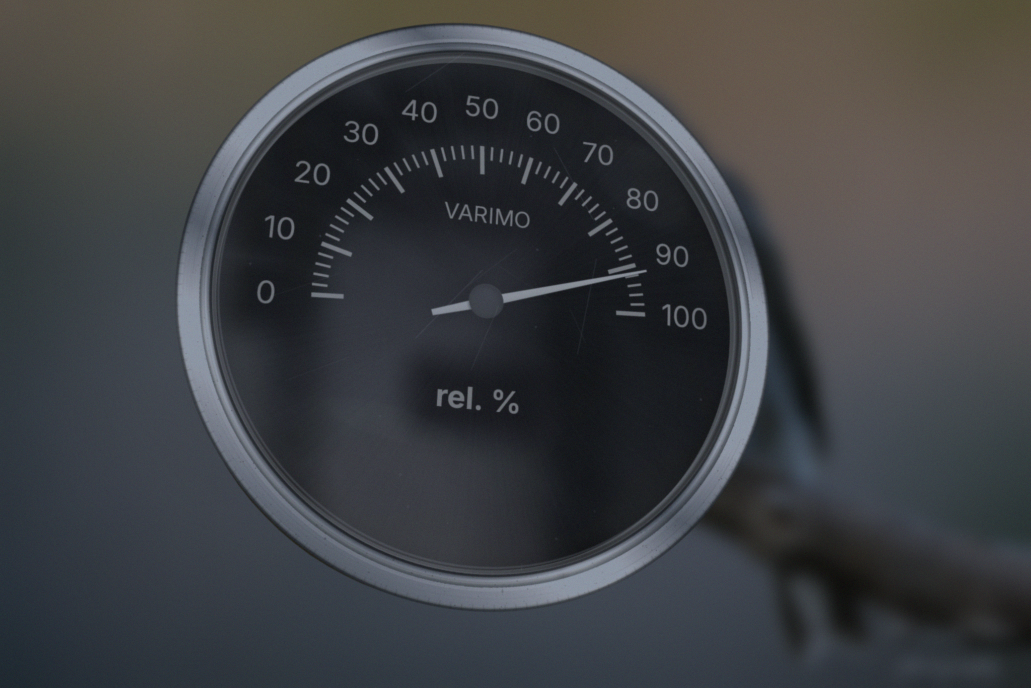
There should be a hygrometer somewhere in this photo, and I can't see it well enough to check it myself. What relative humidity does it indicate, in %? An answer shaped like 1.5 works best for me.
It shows 92
